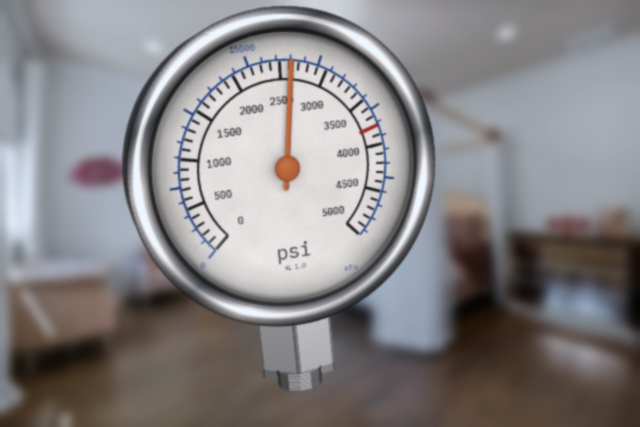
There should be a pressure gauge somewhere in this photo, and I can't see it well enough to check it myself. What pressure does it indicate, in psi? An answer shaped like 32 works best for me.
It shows 2600
